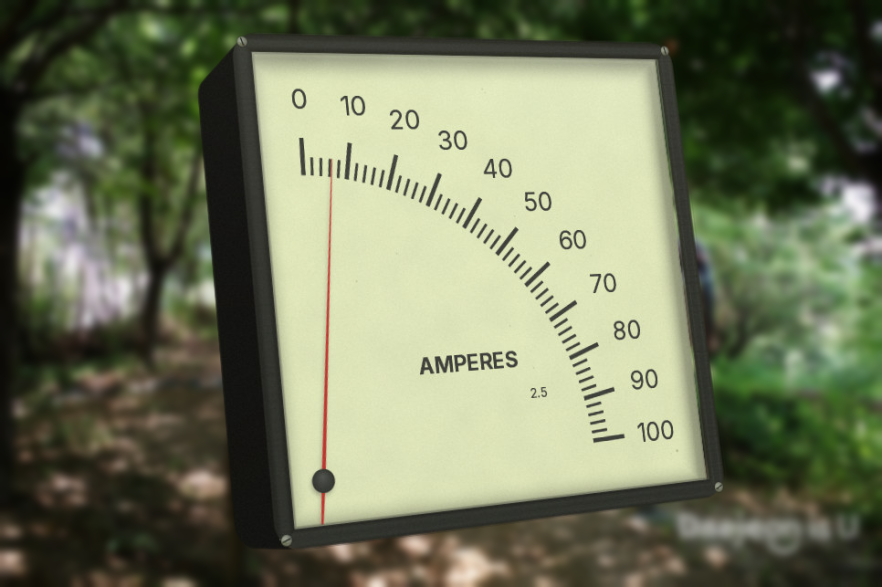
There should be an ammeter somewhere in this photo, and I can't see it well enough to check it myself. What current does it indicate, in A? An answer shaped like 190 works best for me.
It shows 6
